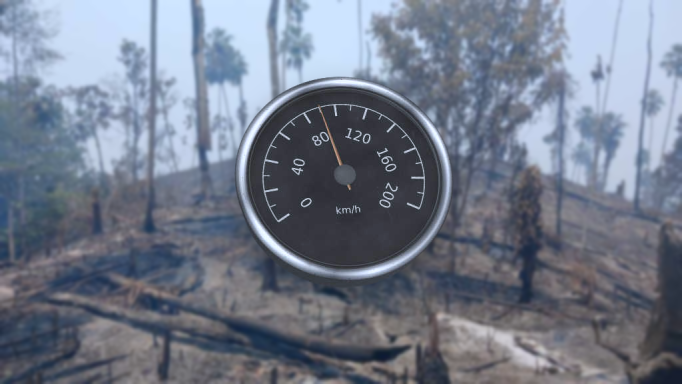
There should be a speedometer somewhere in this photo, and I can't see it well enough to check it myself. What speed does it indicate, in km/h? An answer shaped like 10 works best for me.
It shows 90
